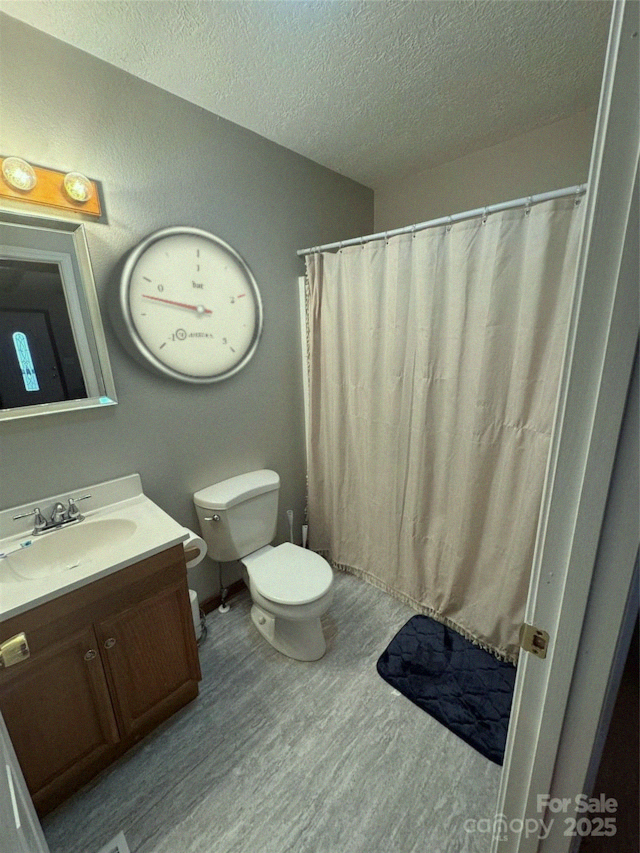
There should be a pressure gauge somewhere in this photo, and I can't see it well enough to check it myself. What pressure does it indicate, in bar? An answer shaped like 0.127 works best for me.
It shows -0.25
